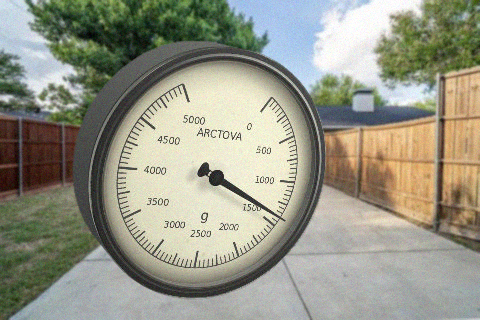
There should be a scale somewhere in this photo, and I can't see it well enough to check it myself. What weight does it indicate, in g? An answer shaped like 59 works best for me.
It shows 1400
